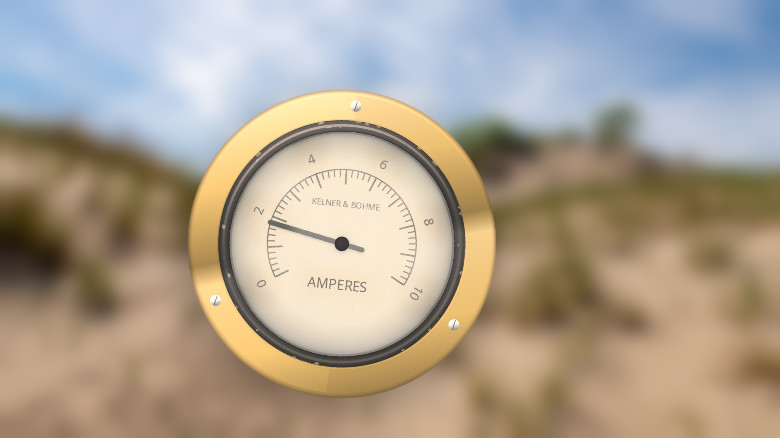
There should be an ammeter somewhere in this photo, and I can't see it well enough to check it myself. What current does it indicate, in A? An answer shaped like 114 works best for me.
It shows 1.8
